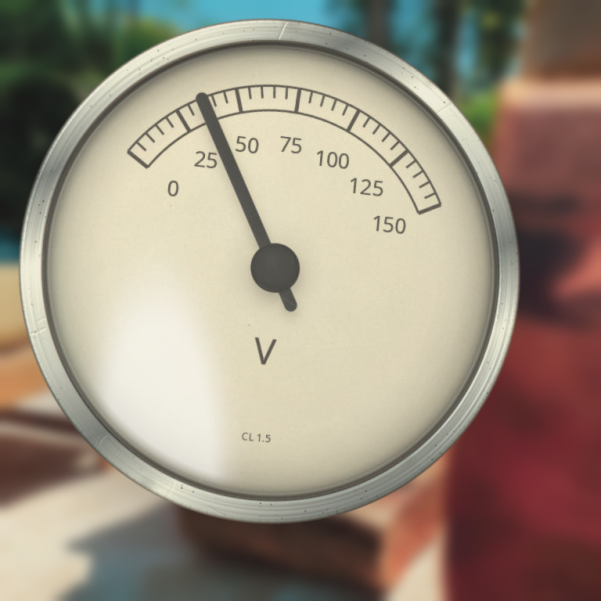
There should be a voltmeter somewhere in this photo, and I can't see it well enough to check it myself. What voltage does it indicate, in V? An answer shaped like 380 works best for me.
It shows 35
